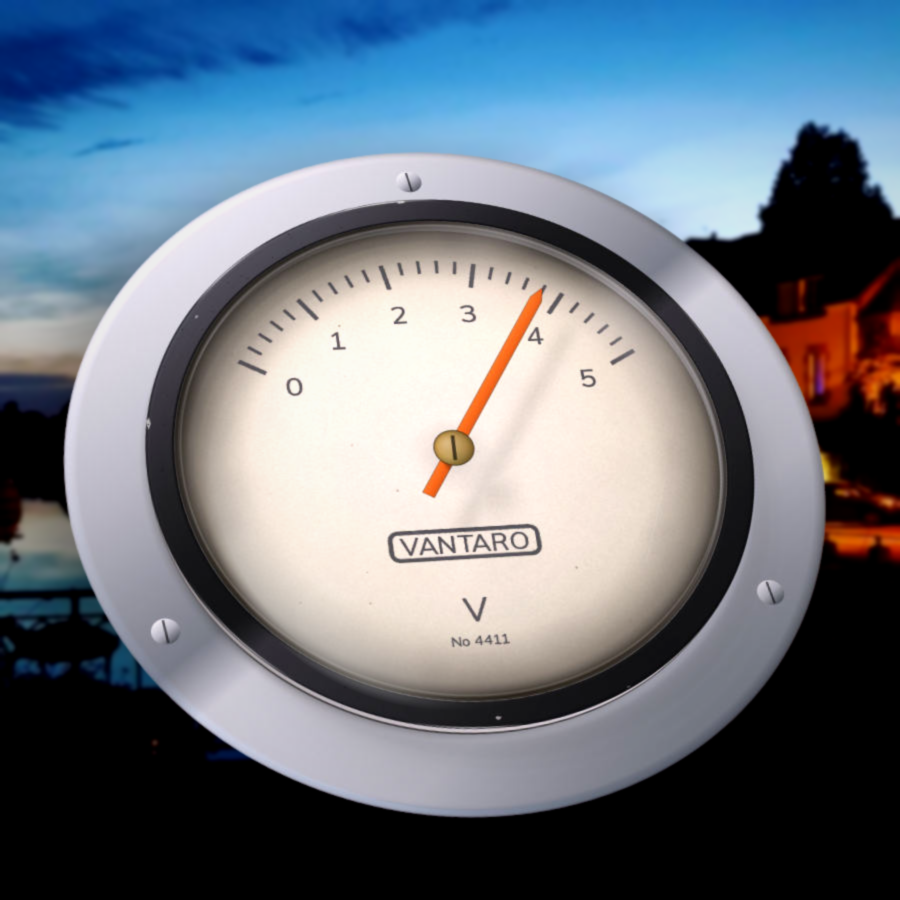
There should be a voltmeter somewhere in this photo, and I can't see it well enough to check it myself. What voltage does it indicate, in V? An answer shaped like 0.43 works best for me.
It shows 3.8
